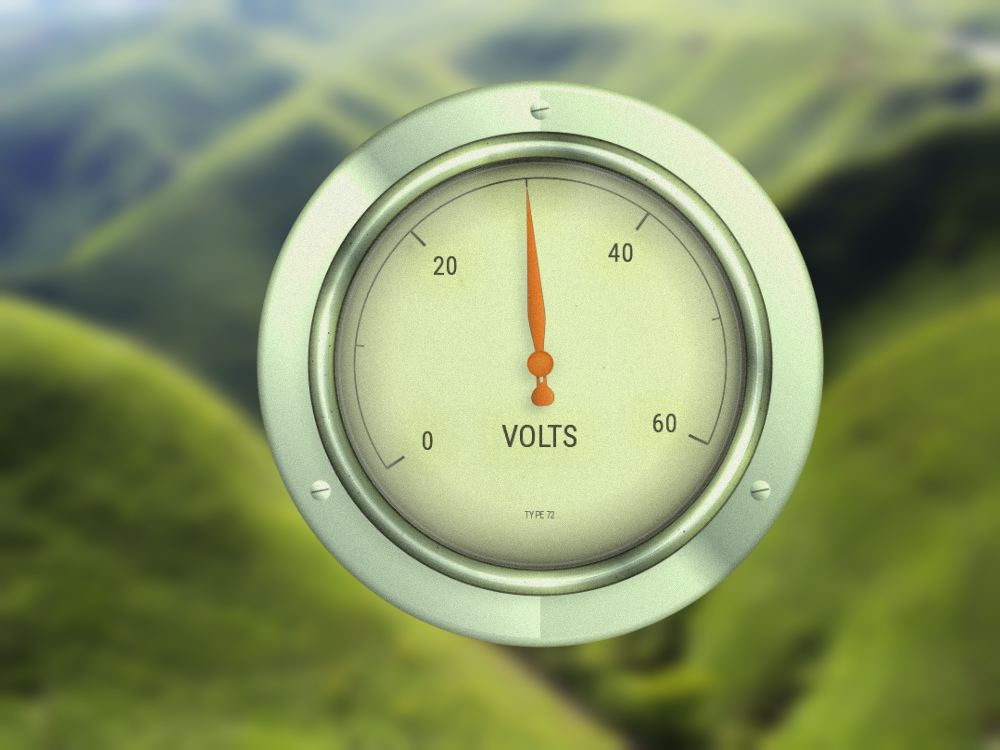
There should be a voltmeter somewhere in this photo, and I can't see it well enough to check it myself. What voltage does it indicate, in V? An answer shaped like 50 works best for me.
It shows 30
